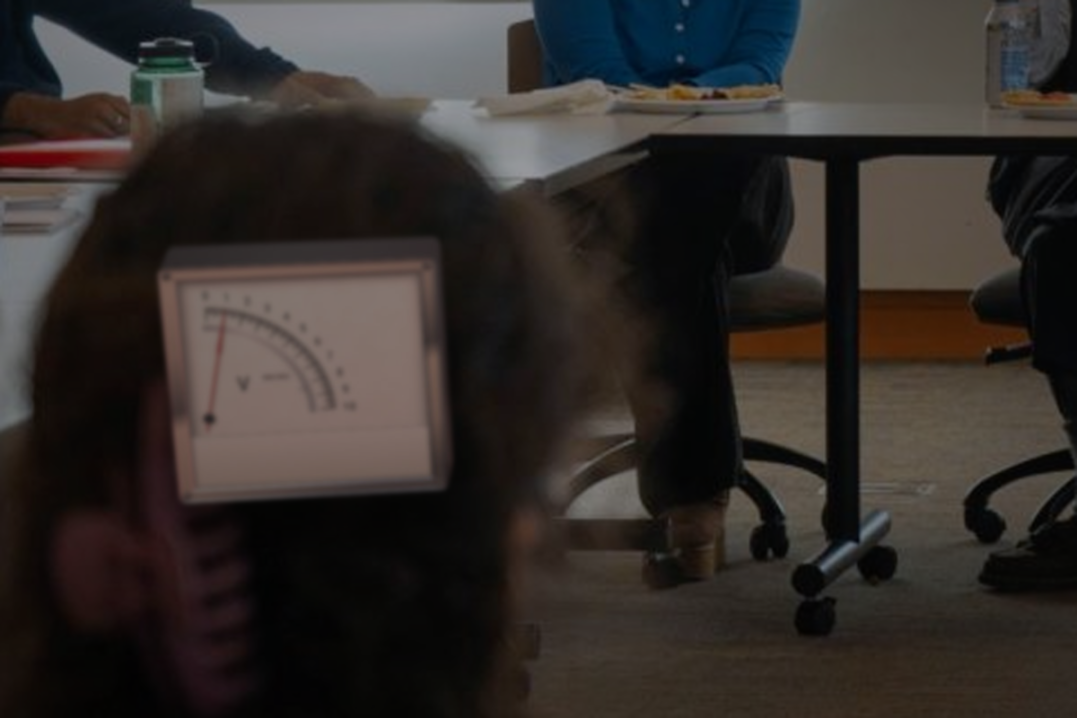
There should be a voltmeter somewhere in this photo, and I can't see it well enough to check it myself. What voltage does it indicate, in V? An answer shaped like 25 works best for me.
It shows 1
